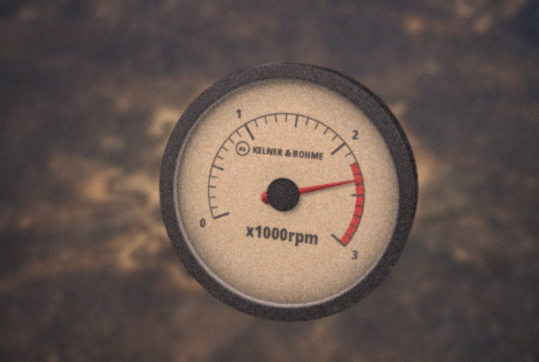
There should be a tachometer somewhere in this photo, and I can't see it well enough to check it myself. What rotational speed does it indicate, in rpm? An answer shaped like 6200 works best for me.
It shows 2350
